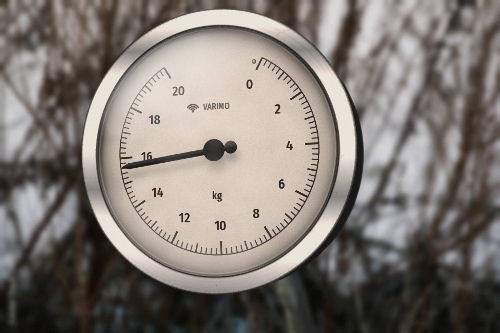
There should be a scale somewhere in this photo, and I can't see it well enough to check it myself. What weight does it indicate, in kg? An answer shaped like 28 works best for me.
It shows 15.6
